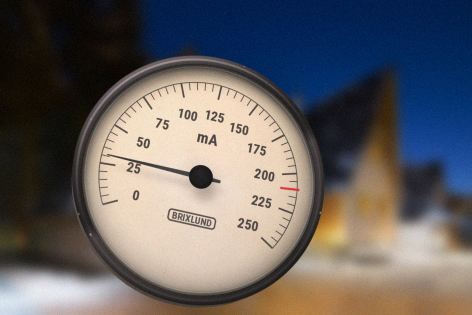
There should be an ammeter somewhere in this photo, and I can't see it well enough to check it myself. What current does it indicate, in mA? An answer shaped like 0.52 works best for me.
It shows 30
